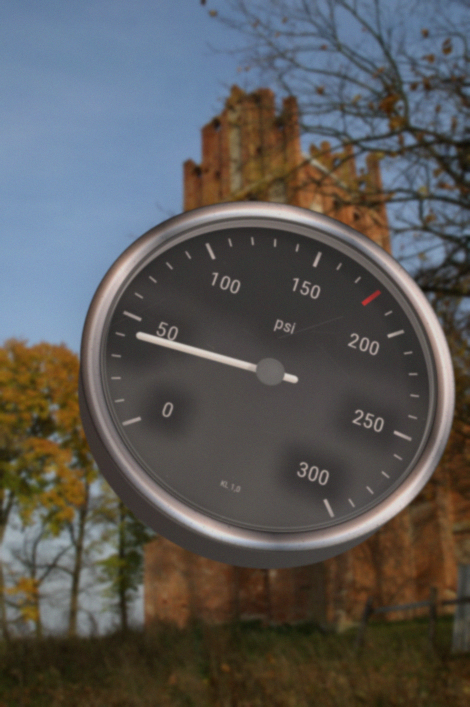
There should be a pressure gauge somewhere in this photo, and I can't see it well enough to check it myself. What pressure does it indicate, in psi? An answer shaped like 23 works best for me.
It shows 40
